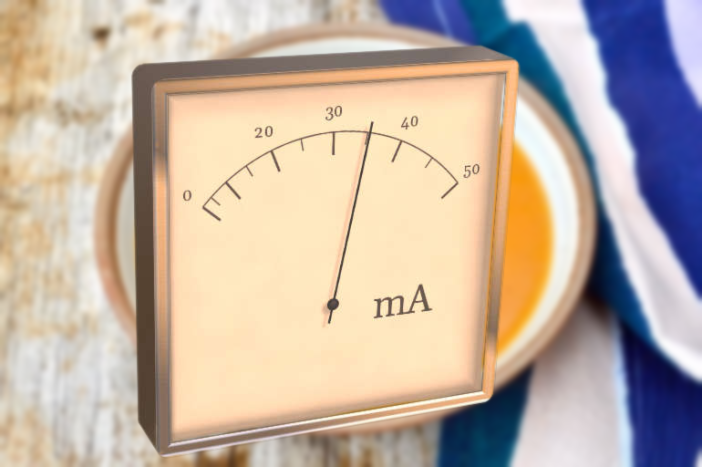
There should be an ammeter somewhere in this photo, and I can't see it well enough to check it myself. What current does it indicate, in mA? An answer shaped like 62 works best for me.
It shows 35
